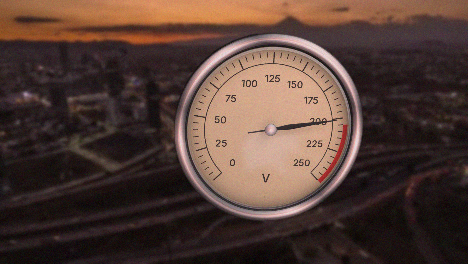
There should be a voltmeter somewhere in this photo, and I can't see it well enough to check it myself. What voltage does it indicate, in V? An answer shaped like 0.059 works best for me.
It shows 200
